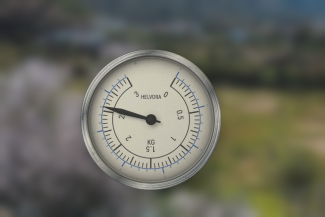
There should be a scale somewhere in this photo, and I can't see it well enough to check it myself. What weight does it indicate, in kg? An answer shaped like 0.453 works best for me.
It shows 2.55
